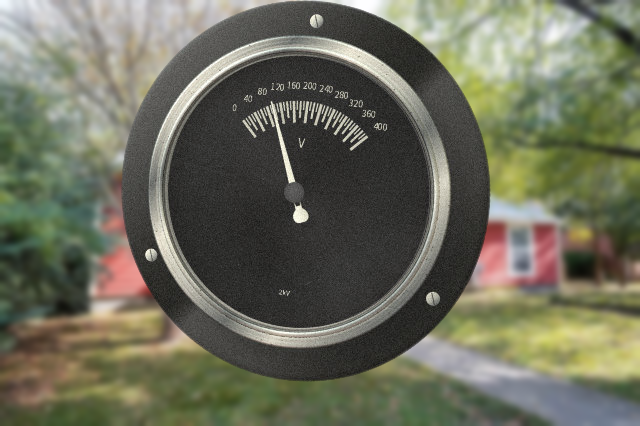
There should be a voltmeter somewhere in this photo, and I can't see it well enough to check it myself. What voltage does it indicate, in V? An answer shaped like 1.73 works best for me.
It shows 100
